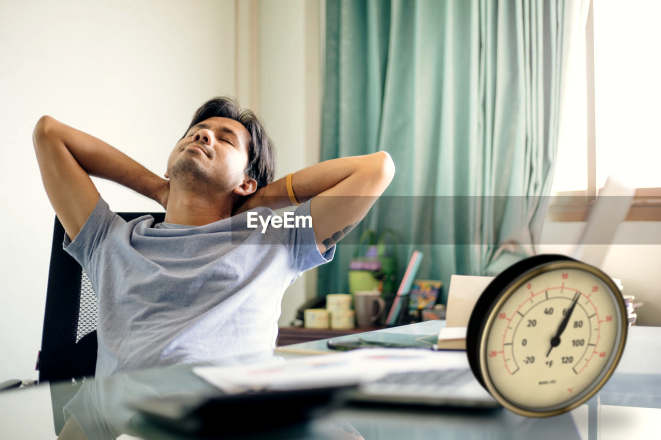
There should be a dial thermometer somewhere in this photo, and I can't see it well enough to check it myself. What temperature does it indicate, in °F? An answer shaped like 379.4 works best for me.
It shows 60
